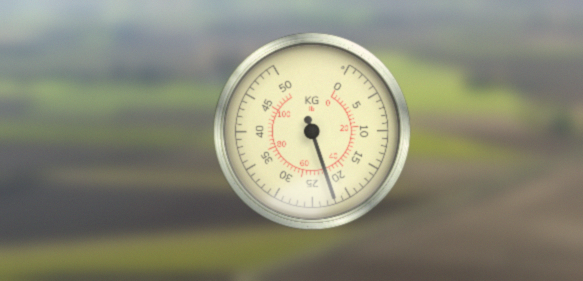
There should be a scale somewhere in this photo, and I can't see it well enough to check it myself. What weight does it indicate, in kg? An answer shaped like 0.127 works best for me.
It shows 22
